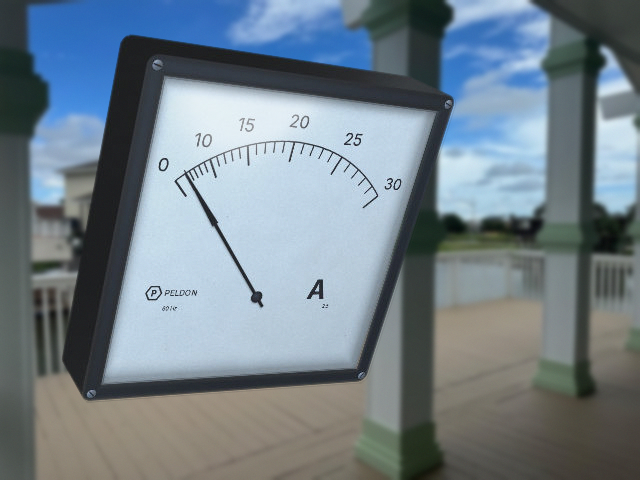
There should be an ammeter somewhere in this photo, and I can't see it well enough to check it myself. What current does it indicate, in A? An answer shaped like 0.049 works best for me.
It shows 5
